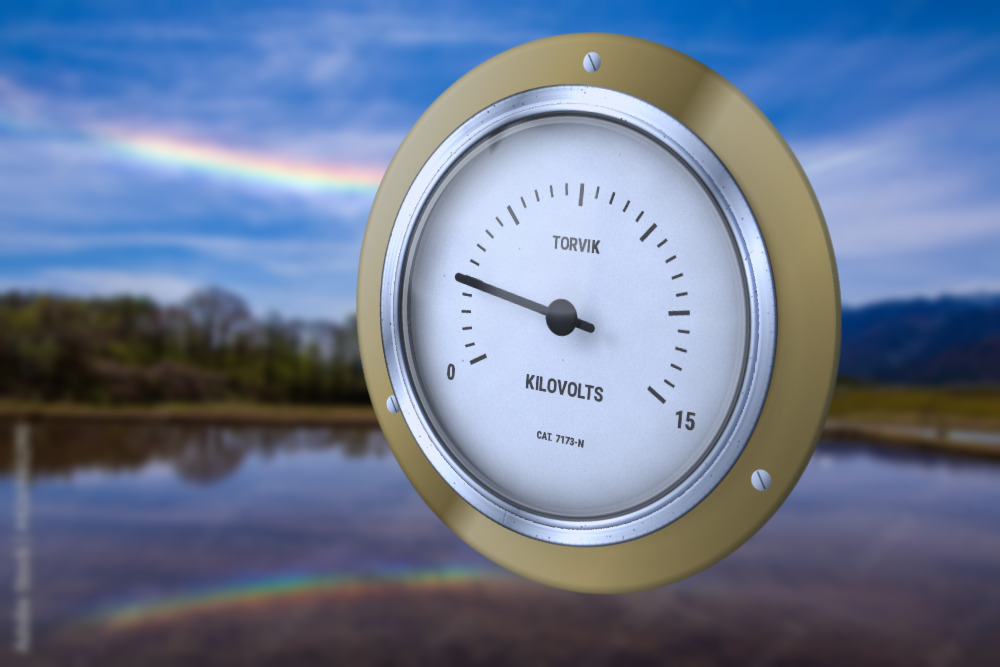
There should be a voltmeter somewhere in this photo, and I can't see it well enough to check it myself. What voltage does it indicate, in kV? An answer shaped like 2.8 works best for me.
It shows 2.5
